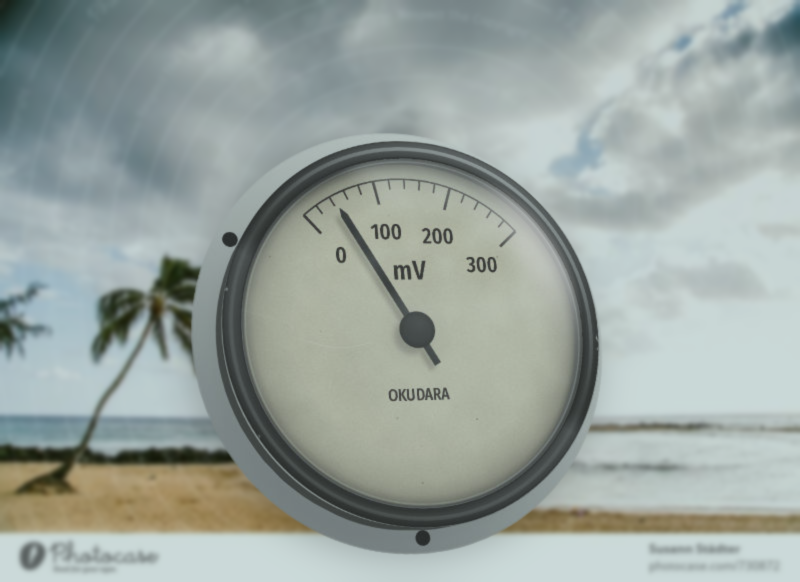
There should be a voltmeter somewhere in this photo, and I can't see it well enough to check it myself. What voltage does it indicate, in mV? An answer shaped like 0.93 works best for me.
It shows 40
